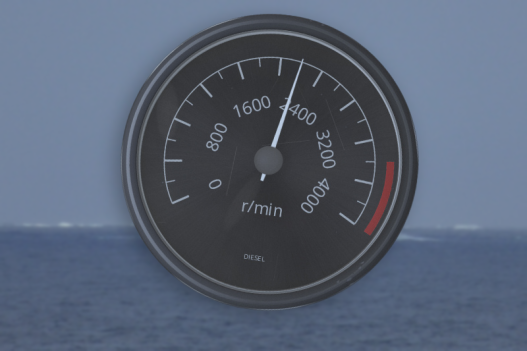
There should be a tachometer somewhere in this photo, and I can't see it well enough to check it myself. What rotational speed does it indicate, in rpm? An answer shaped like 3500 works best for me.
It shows 2200
